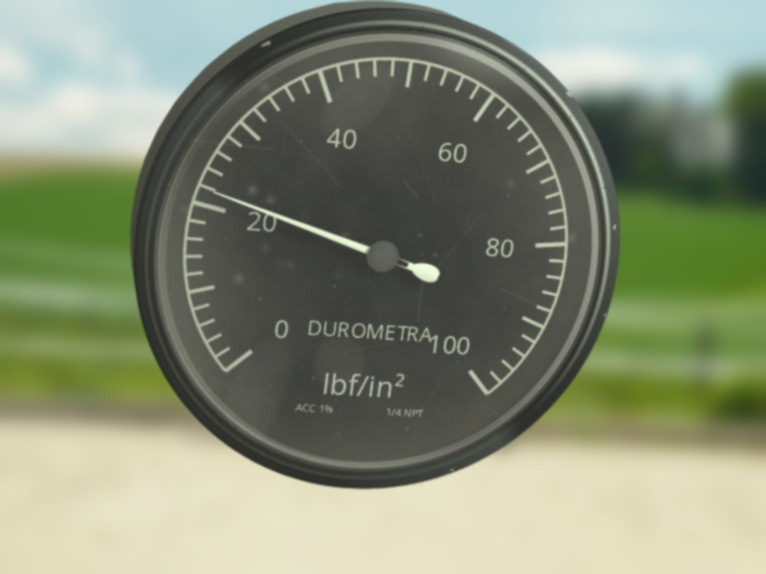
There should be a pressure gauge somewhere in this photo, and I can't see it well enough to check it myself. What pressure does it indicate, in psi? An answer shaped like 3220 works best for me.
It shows 22
